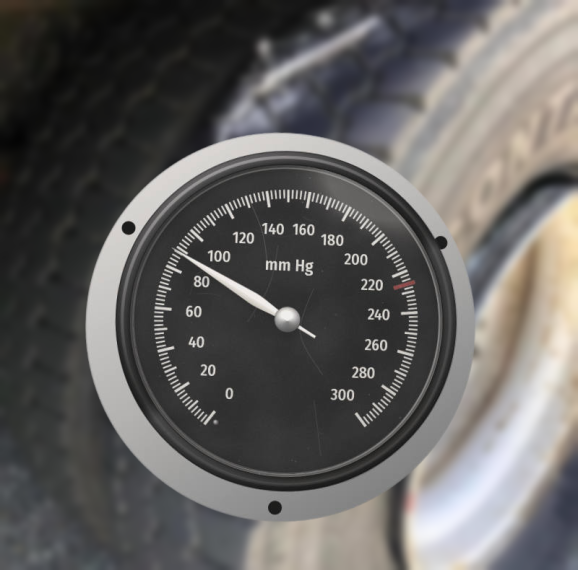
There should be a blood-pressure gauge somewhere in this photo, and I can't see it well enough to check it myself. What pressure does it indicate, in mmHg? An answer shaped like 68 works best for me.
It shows 88
